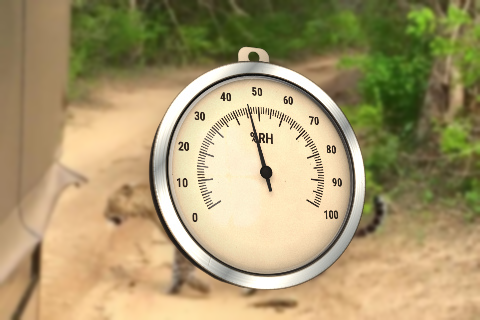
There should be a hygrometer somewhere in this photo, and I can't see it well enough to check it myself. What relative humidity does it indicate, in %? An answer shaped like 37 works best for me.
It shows 45
